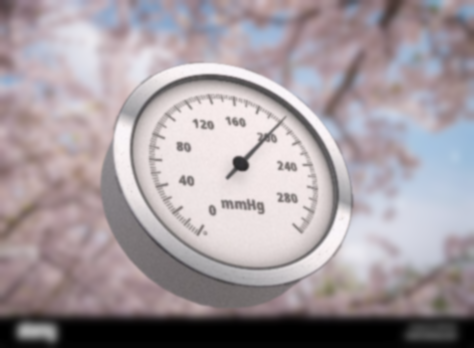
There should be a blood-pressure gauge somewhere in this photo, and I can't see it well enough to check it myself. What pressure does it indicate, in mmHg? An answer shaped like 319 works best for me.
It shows 200
